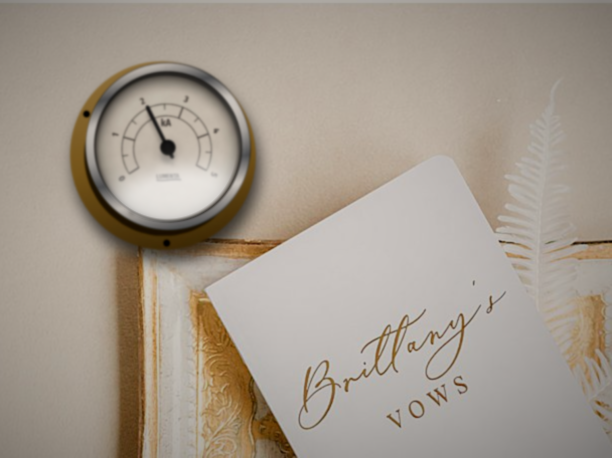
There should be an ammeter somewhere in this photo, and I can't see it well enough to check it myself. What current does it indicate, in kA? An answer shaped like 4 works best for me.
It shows 2
